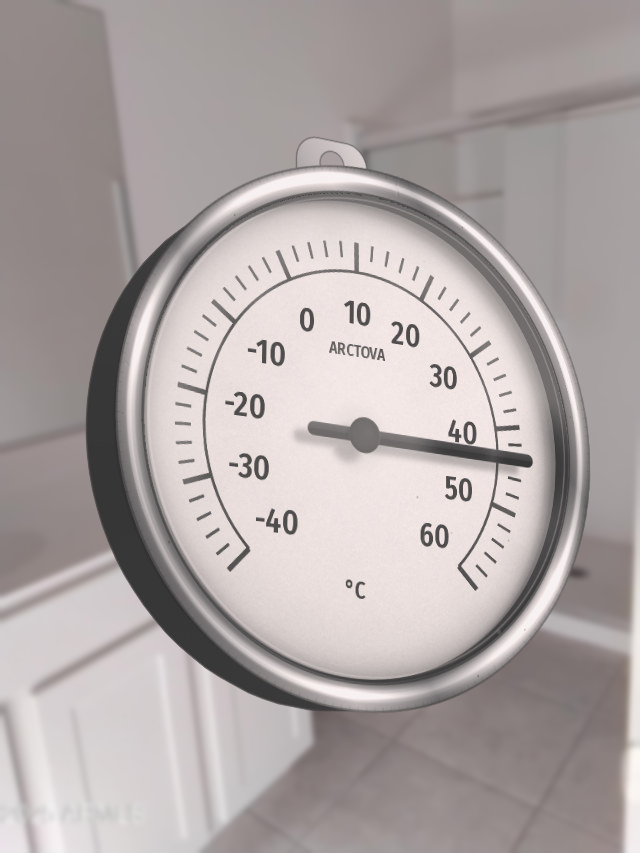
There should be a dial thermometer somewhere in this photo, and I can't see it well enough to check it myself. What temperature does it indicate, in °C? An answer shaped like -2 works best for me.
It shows 44
